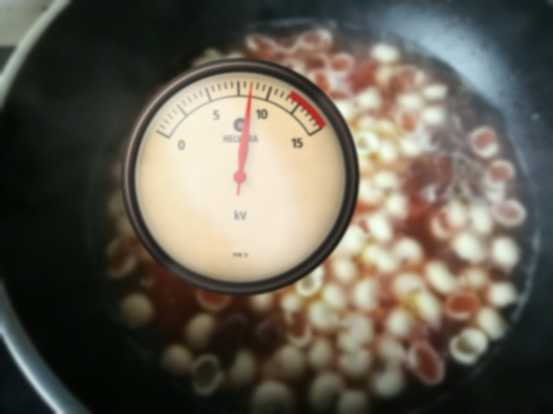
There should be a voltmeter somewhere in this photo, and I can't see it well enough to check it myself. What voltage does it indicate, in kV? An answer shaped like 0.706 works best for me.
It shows 8.5
